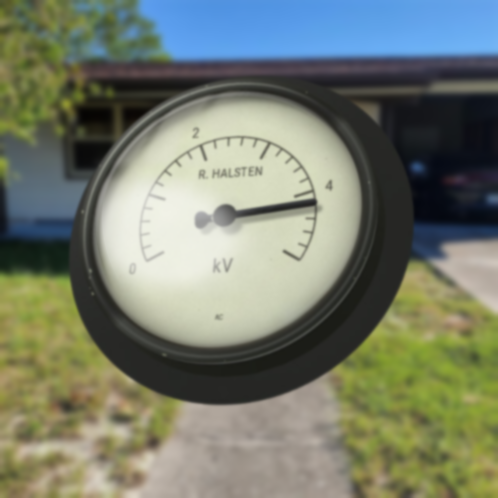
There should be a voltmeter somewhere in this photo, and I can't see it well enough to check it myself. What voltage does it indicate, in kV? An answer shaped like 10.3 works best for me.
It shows 4.2
